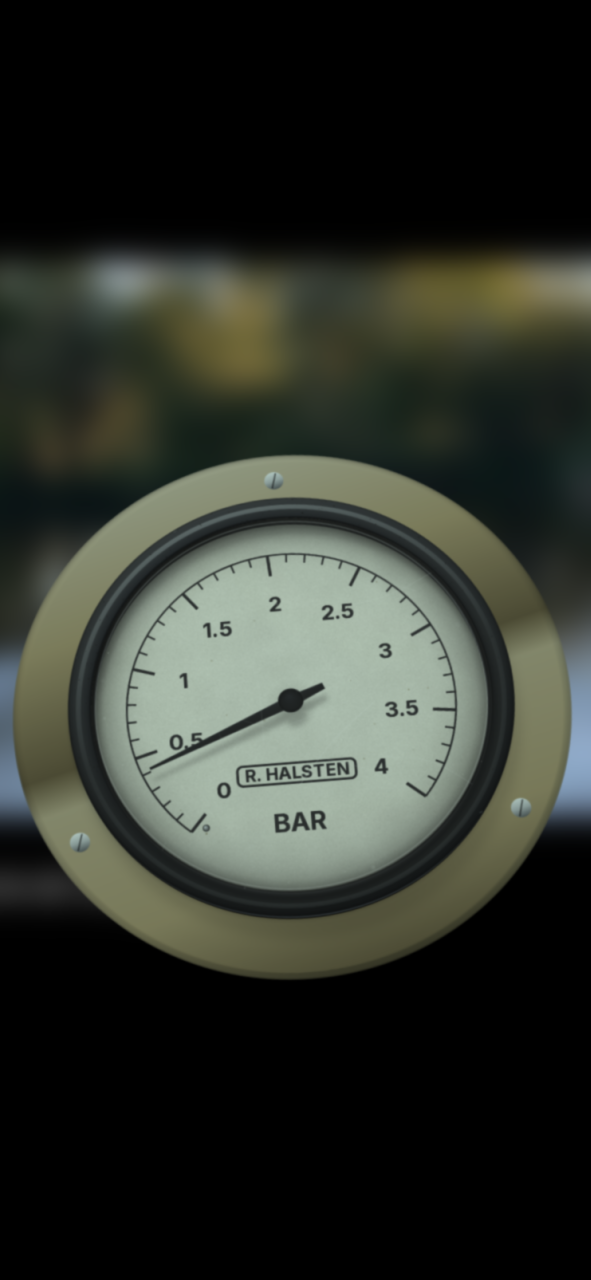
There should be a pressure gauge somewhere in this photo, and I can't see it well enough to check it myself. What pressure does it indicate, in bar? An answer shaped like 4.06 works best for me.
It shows 0.4
